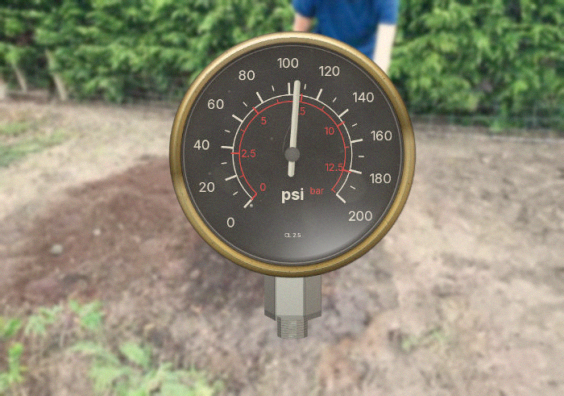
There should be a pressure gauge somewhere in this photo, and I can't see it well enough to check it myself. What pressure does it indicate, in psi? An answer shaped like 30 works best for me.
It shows 105
